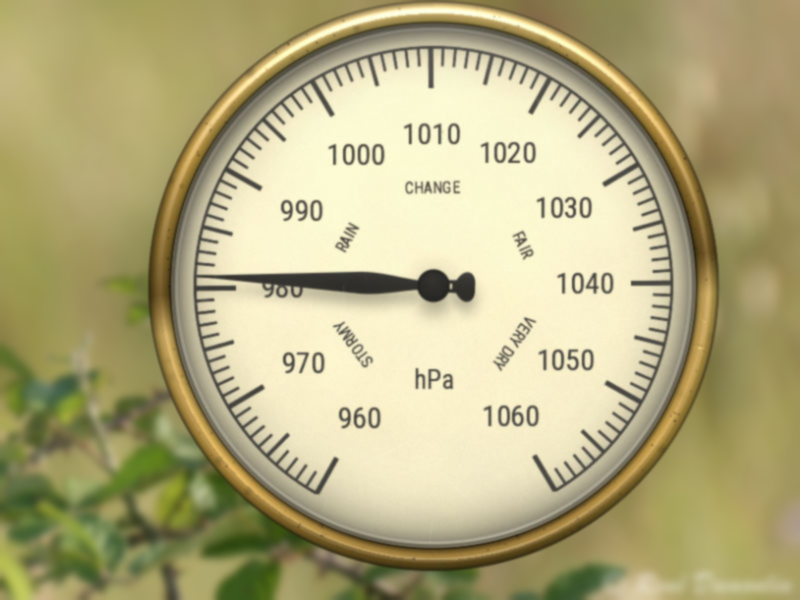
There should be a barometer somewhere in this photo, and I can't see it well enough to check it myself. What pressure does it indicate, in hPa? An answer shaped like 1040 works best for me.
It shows 981
